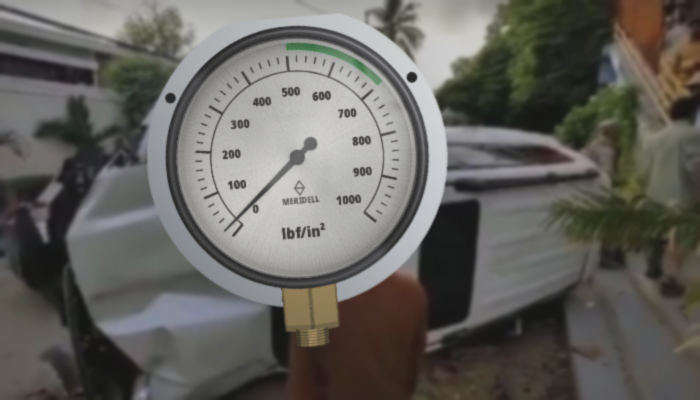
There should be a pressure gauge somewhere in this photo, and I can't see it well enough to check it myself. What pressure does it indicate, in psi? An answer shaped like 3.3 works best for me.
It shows 20
